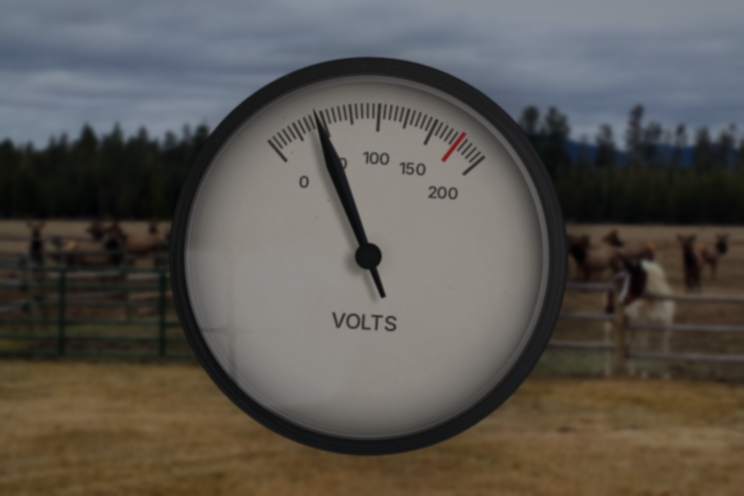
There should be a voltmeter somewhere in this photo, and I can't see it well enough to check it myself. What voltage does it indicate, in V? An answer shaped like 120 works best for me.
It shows 45
